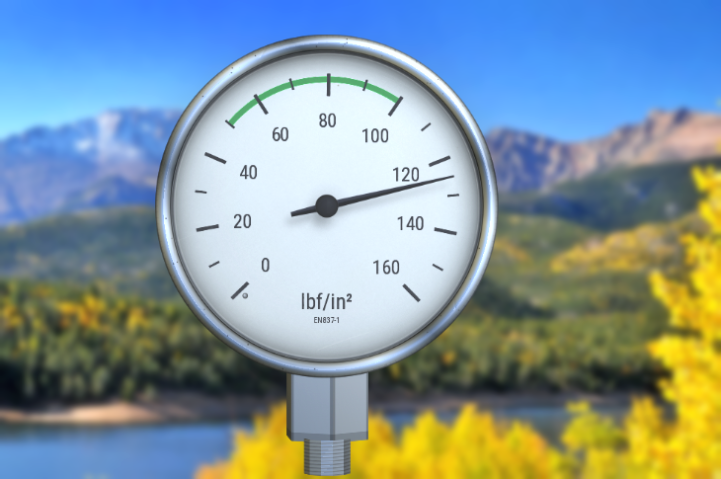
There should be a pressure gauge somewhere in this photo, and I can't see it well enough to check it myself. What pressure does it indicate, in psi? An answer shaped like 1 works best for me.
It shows 125
